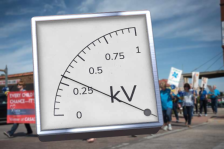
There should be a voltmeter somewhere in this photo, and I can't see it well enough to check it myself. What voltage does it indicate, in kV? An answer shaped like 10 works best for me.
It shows 0.3
